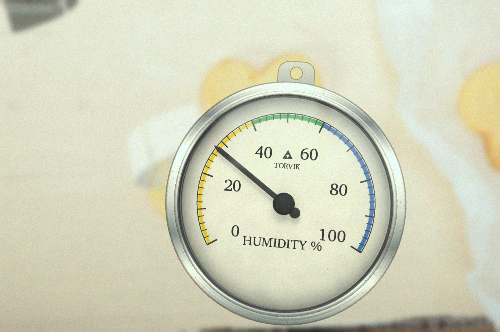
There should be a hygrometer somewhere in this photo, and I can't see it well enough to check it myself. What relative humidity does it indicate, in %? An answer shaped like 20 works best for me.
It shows 28
